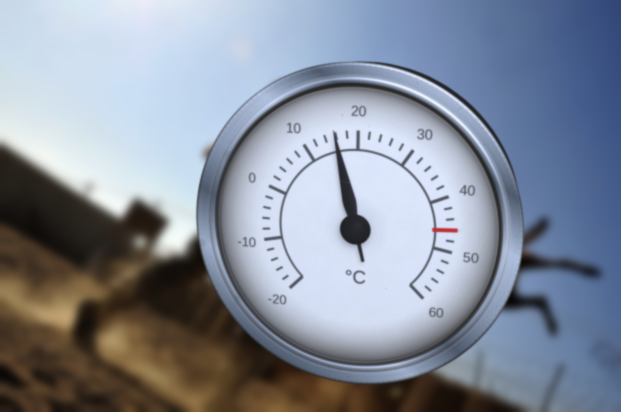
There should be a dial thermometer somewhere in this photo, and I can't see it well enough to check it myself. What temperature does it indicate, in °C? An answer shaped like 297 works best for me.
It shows 16
